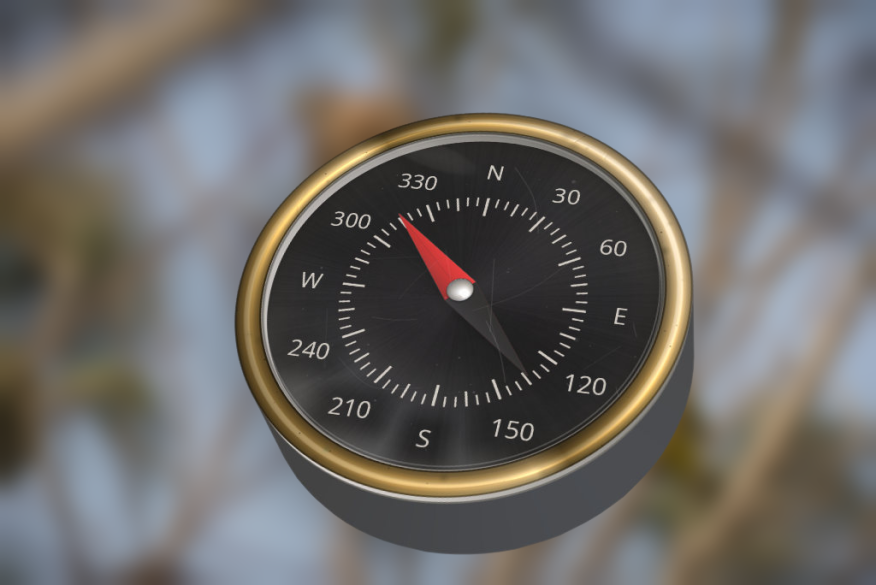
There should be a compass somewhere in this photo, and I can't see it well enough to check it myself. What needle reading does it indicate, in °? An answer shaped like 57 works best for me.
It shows 315
